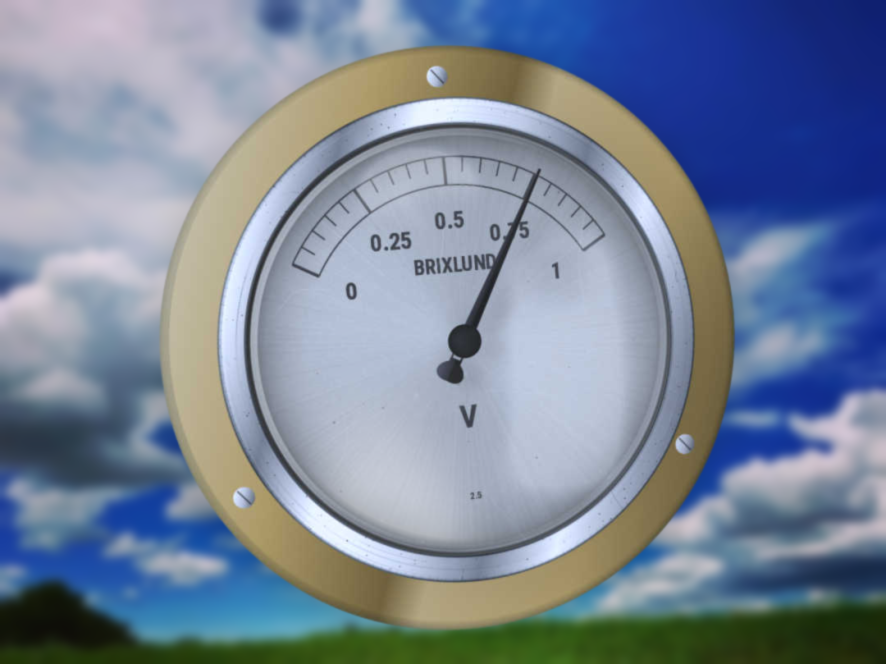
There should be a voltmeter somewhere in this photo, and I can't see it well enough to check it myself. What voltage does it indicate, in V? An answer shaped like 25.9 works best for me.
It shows 0.75
